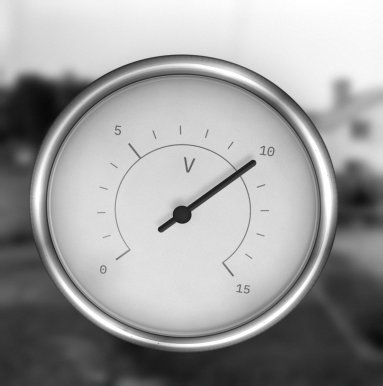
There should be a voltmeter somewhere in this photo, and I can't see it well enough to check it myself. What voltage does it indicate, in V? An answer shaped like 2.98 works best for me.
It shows 10
